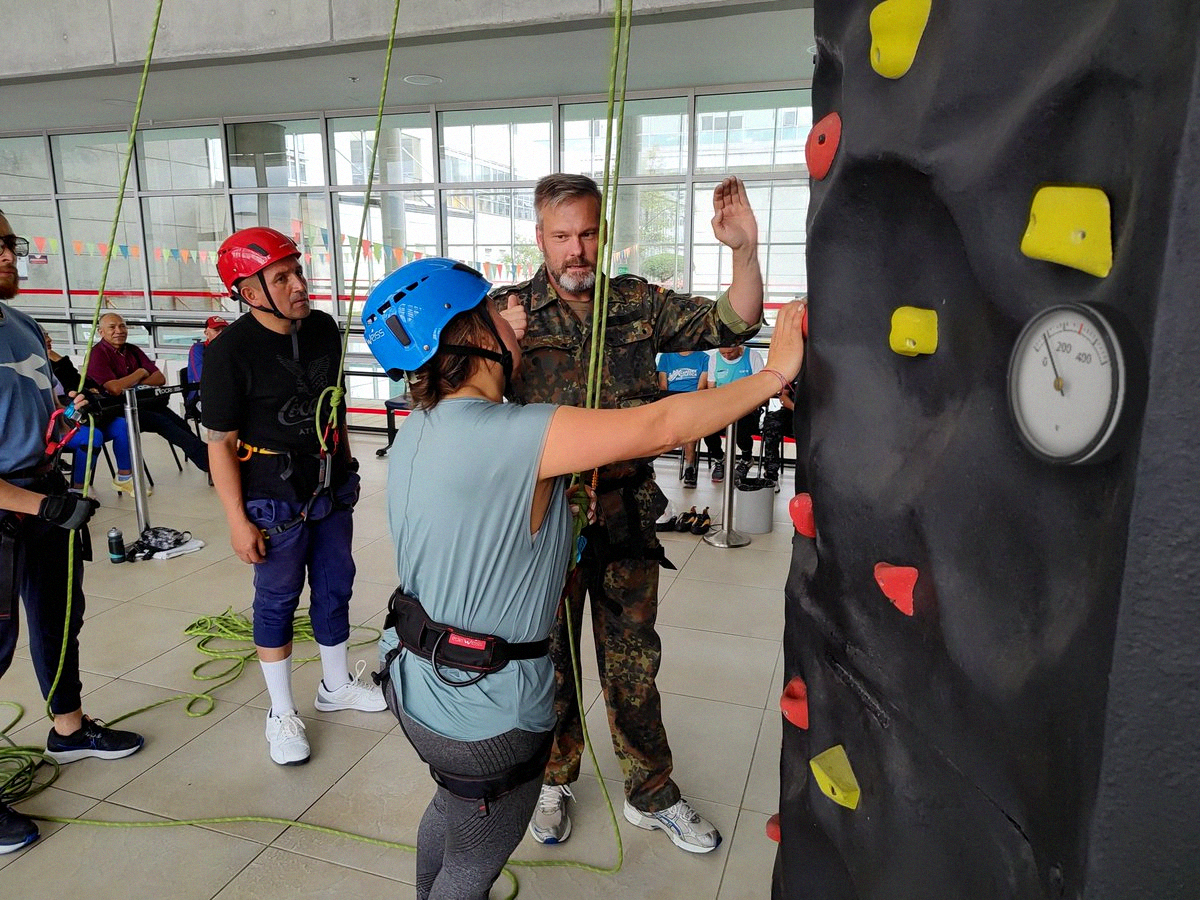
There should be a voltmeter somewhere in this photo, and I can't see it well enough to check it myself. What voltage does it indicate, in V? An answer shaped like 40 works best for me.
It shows 100
